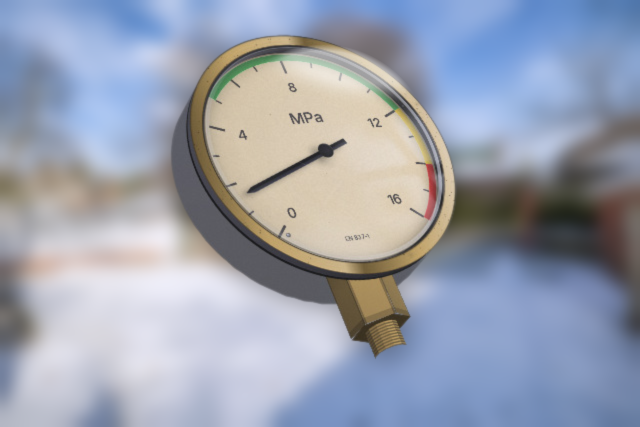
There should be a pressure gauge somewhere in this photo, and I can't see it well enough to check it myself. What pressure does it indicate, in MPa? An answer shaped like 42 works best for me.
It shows 1.5
